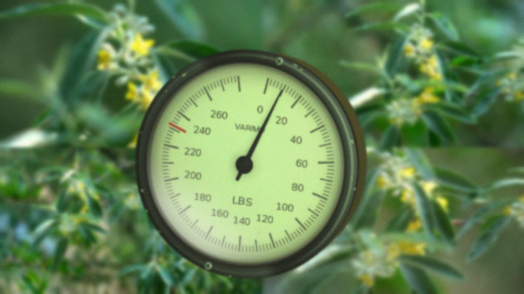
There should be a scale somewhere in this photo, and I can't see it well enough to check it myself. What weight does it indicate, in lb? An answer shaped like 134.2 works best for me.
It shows 10
